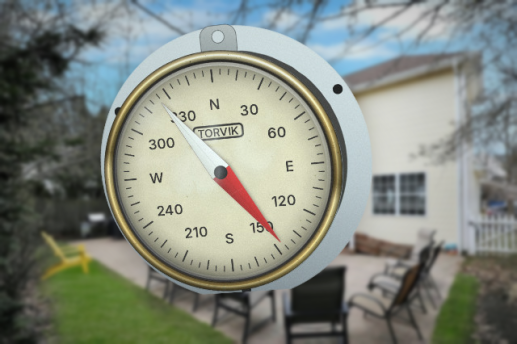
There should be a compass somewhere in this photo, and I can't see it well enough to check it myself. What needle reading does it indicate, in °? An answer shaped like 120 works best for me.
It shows 145
